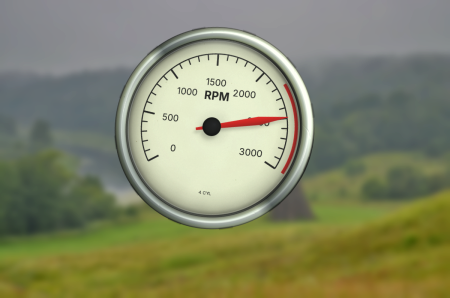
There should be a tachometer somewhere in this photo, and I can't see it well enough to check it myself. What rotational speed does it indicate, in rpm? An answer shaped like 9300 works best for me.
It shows 2500
